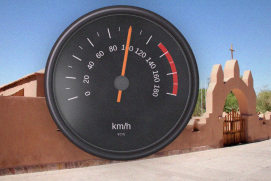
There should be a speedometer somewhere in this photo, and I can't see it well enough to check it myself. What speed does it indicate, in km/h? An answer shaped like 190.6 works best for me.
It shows 100
